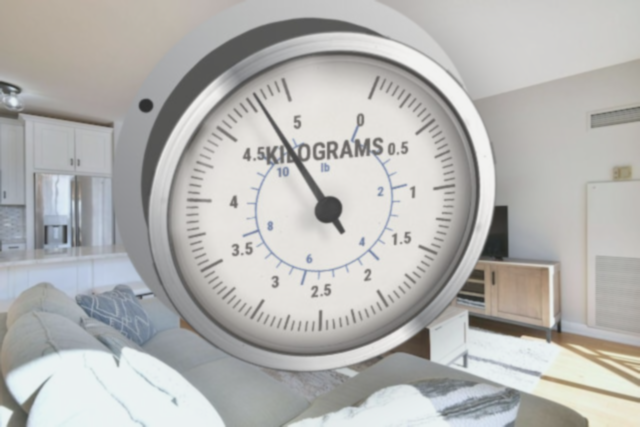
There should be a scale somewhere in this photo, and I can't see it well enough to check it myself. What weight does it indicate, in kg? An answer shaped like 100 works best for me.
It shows 4.8
